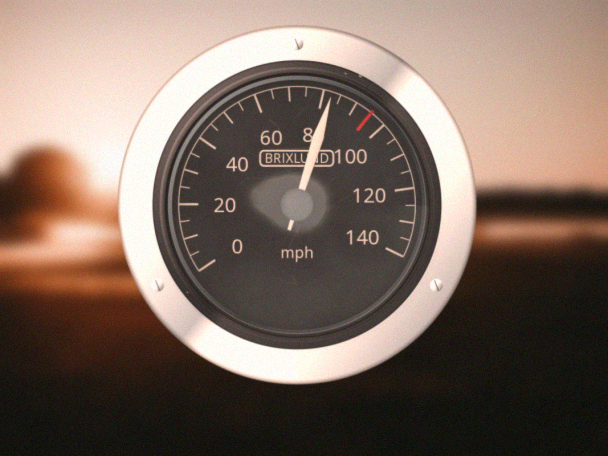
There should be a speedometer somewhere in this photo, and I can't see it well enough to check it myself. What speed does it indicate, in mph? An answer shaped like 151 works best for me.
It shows 82.5
